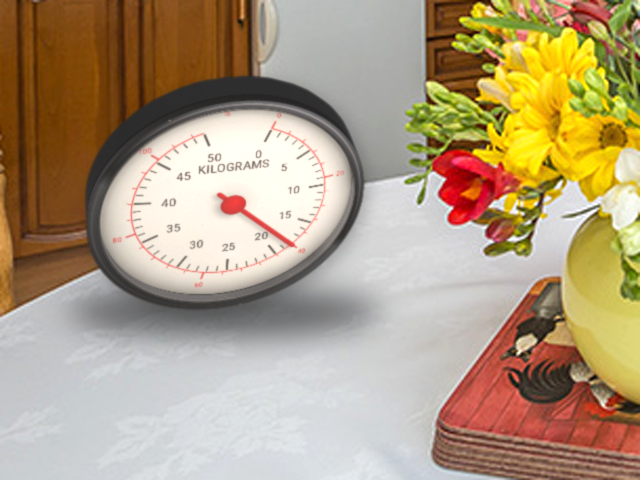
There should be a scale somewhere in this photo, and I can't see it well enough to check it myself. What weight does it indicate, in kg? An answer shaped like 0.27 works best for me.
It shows 18
